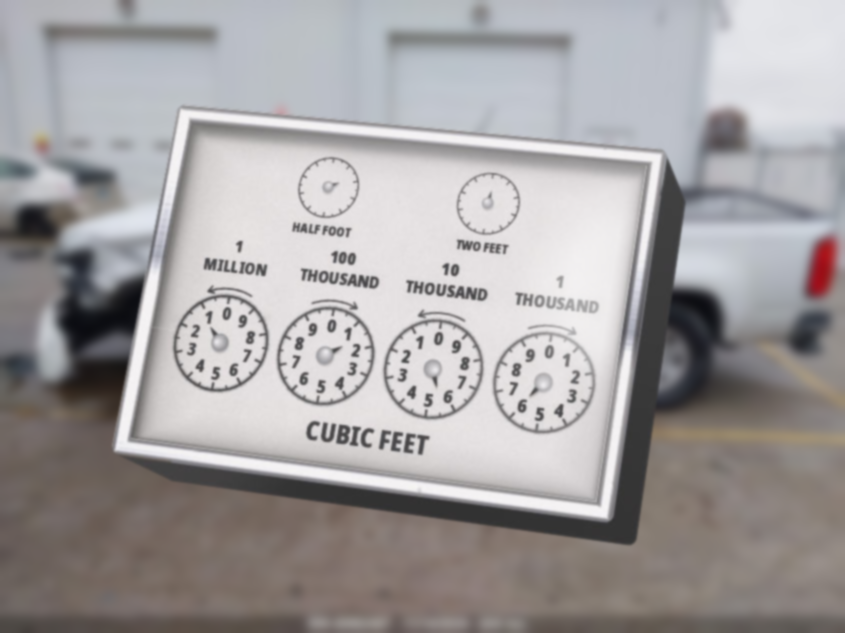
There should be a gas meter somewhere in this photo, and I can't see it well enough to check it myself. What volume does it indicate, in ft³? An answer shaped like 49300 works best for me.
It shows 115600
